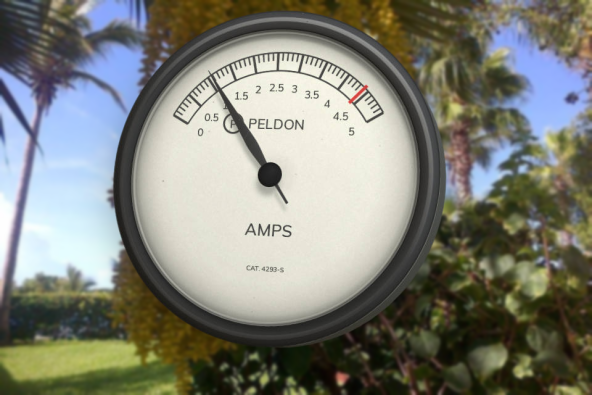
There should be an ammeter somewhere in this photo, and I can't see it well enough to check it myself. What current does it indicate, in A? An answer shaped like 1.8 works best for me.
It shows 1.1
